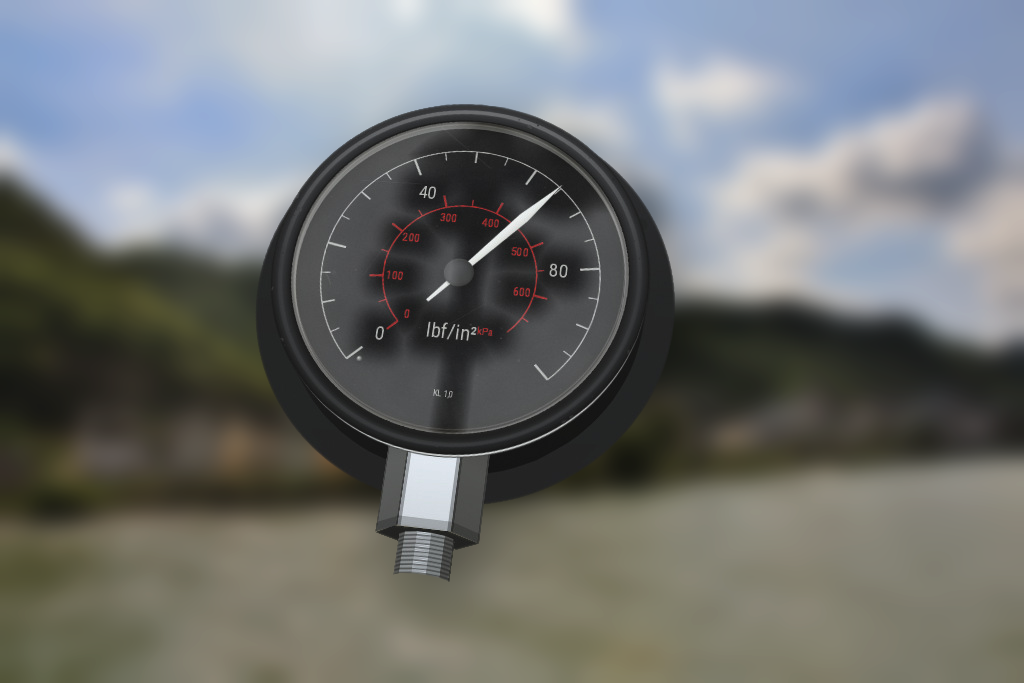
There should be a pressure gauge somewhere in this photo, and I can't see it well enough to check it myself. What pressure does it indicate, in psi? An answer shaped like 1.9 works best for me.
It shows 65
